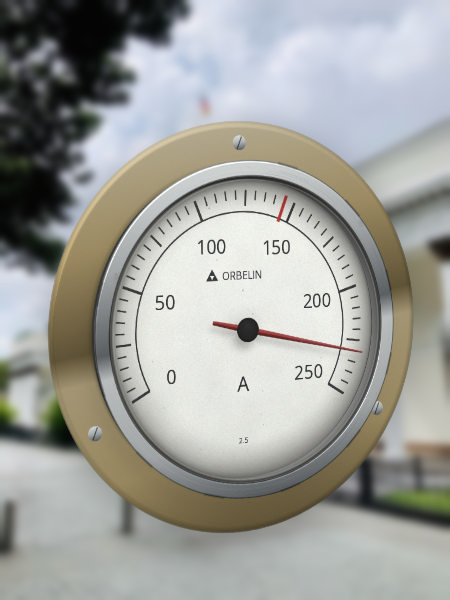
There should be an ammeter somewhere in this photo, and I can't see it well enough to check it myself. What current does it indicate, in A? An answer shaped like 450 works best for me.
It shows 230
